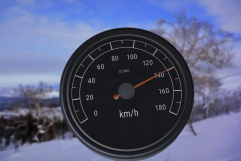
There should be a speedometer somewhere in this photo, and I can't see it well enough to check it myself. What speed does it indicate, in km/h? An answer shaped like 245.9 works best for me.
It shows 140
